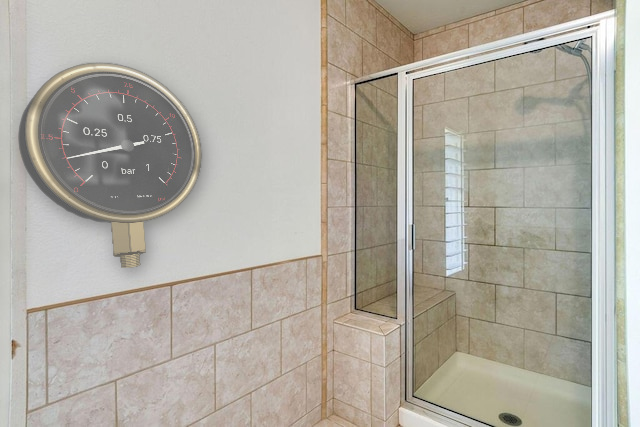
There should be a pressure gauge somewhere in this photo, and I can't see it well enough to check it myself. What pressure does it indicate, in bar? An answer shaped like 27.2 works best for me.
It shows 0.1
